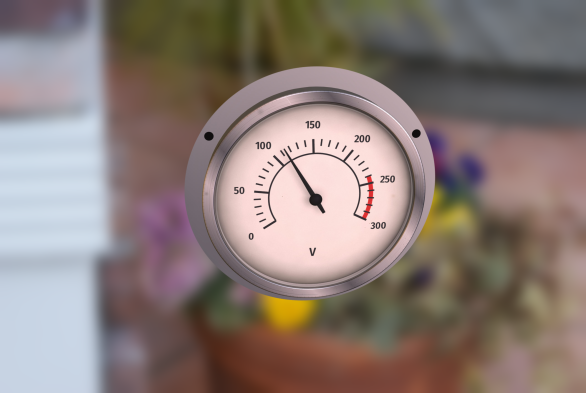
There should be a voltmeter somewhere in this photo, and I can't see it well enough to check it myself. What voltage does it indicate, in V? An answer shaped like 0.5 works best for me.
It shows 115
